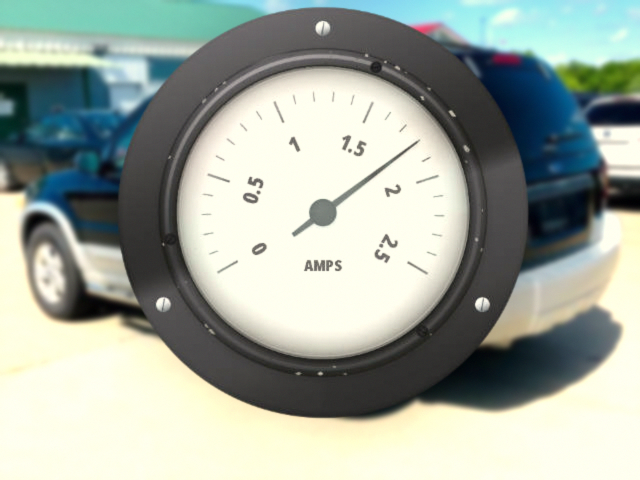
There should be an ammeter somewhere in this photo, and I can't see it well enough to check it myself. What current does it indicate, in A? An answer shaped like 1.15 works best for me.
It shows 1.8
